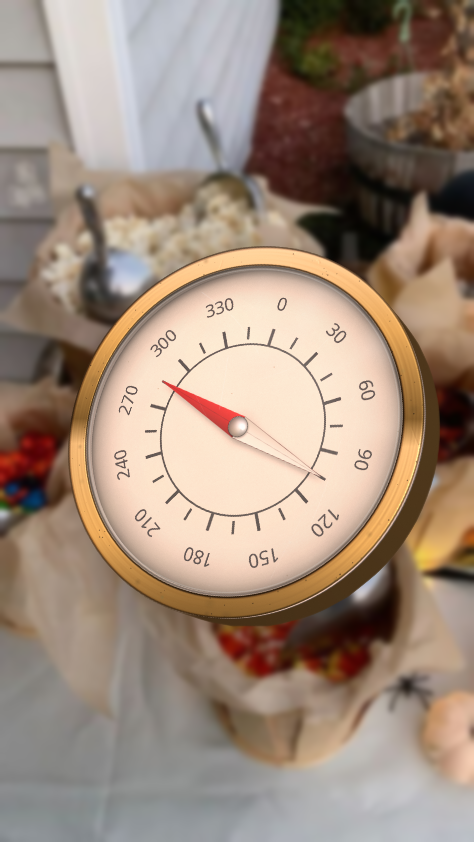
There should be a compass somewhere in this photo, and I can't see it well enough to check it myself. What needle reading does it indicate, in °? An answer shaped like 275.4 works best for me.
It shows 285
